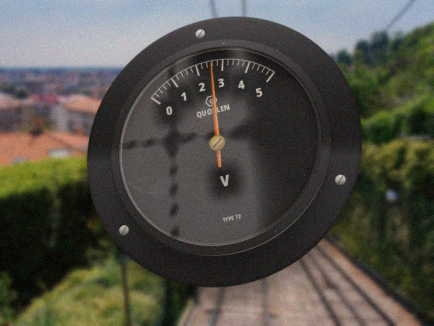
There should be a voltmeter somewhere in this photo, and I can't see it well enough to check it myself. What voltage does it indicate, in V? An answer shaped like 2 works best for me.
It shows 2.6
